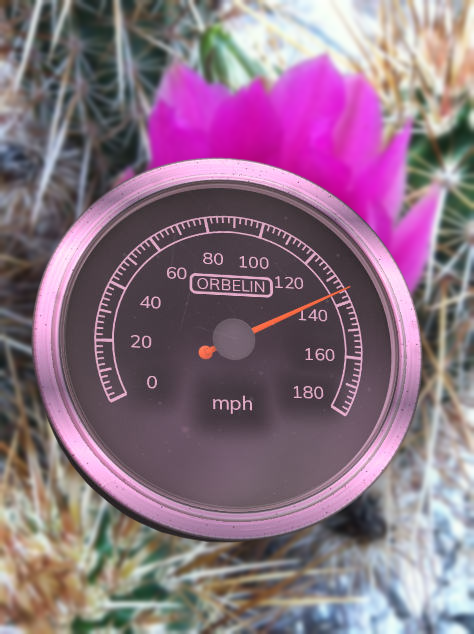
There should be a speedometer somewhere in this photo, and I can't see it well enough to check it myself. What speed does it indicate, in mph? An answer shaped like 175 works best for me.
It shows 136
